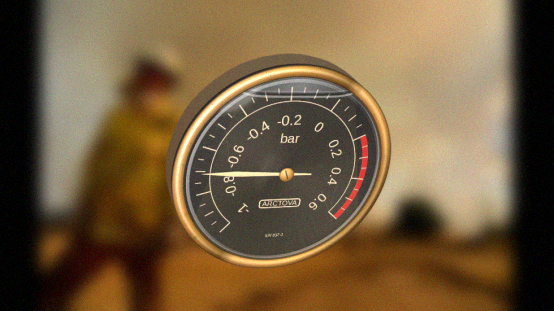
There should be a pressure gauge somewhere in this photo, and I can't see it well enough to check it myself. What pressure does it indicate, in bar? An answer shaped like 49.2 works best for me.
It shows -0.7
